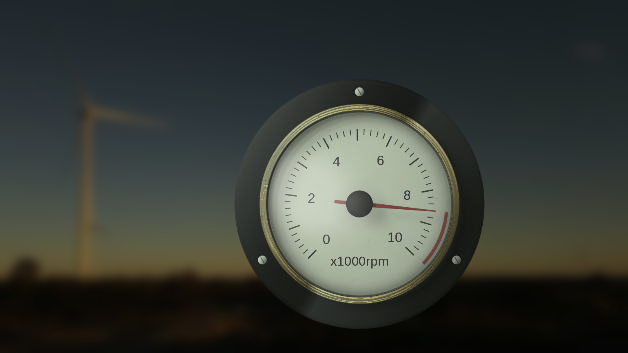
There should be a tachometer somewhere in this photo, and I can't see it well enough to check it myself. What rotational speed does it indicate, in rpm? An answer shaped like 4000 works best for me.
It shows 8600
